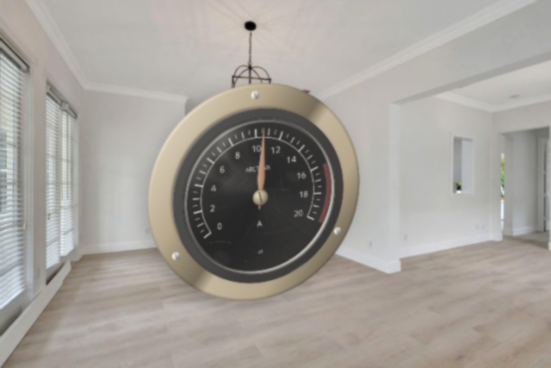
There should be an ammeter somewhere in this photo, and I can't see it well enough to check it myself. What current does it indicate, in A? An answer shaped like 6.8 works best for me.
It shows 10.5
